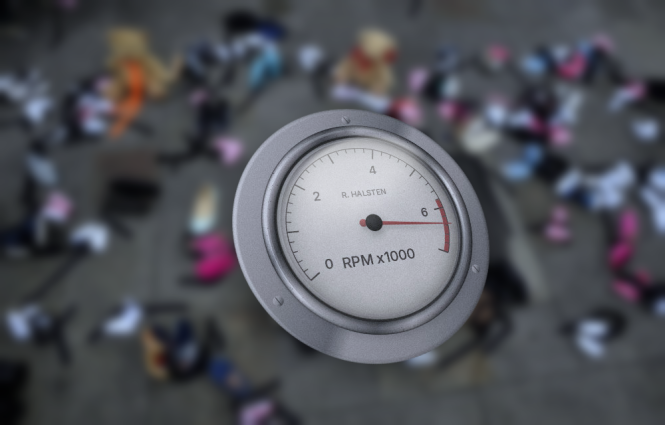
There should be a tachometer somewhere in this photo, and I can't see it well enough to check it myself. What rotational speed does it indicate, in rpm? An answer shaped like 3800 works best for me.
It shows 6400
